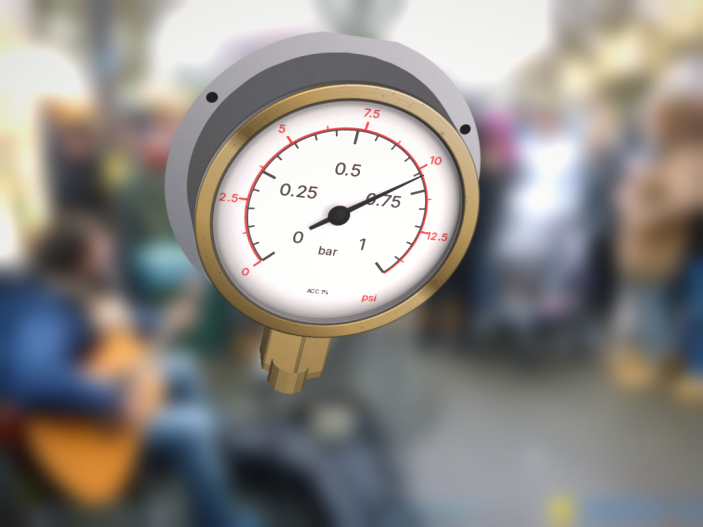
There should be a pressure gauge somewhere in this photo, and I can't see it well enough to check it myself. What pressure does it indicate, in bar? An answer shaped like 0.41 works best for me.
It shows 0.7
